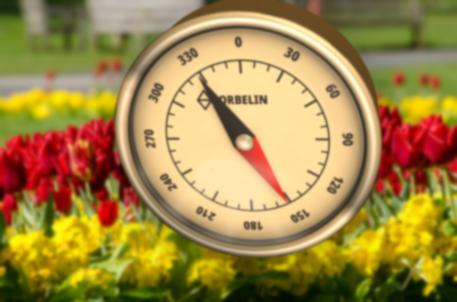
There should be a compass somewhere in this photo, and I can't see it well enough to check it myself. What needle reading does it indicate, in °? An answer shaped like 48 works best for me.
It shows 150
